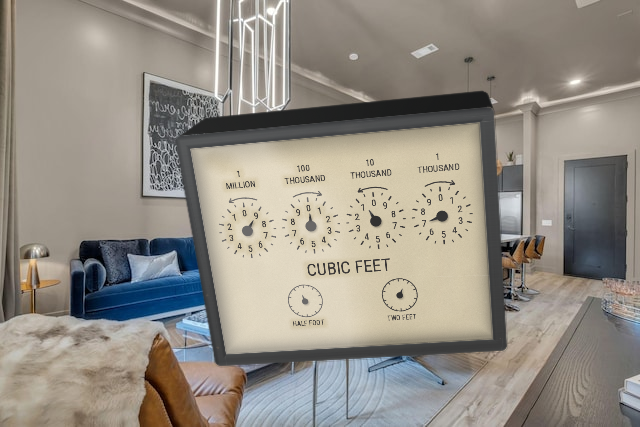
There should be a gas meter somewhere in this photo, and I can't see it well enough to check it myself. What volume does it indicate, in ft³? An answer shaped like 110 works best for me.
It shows 900700
